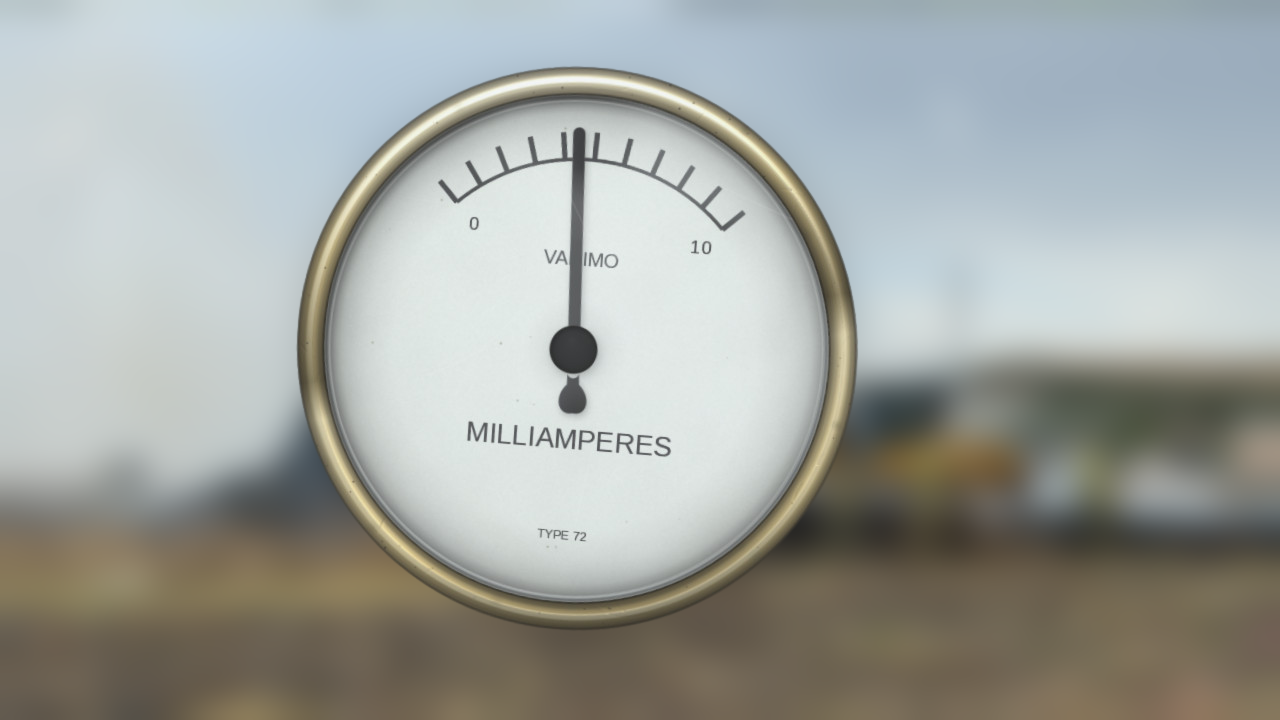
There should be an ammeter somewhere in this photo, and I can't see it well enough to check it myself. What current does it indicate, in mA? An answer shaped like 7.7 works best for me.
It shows 4.5
